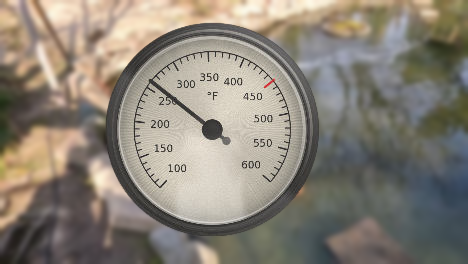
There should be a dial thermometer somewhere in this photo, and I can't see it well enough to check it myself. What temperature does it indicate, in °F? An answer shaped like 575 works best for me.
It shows 260
